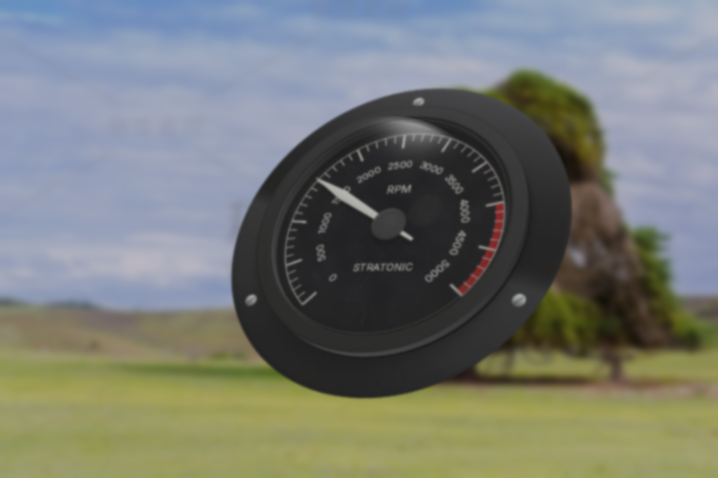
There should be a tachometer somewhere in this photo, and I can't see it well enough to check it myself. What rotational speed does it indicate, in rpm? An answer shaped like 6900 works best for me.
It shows 1500
